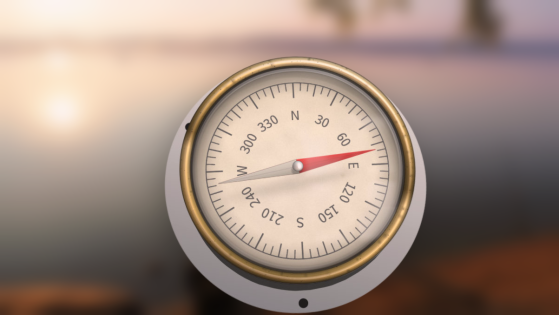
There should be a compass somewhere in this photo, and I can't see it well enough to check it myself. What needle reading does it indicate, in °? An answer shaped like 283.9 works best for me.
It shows 80
